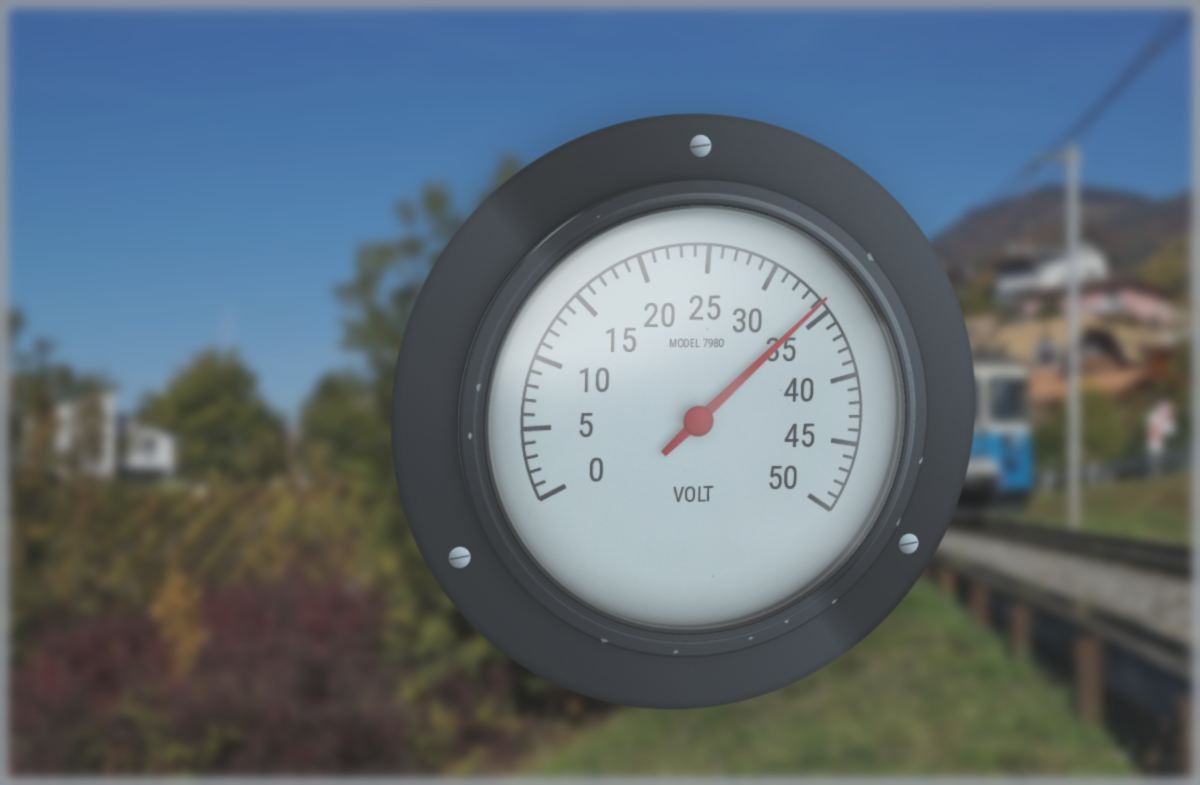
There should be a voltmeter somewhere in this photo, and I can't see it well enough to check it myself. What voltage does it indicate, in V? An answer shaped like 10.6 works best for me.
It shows 34
